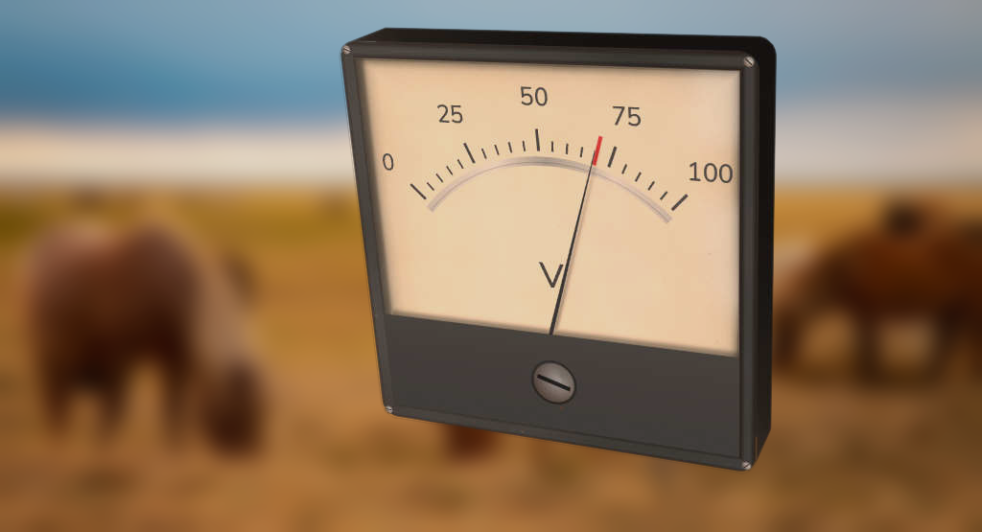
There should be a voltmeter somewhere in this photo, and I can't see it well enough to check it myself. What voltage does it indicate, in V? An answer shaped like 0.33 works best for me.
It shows 70
